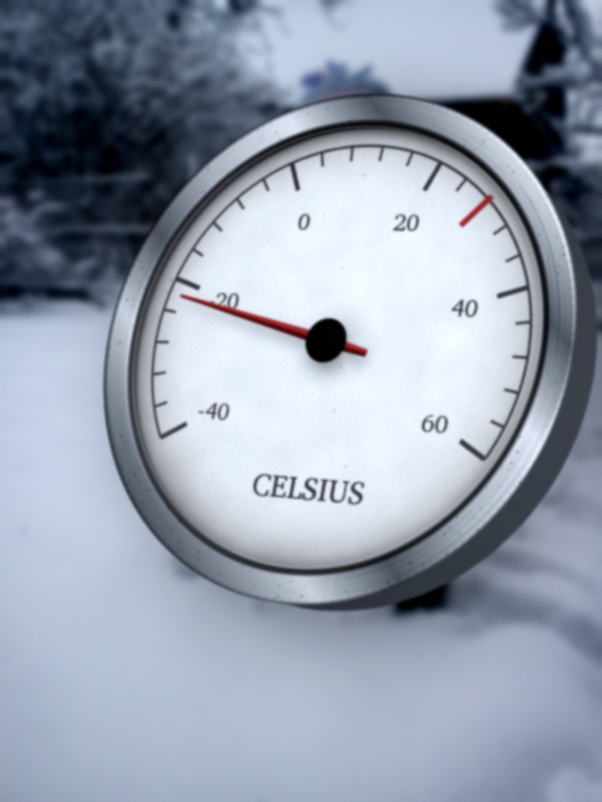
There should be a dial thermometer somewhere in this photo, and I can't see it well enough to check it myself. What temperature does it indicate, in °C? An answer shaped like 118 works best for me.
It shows -22
